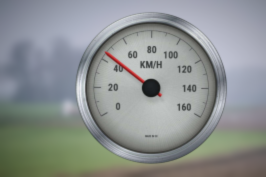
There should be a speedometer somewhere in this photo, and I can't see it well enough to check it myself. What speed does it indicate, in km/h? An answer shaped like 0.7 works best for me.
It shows 45
